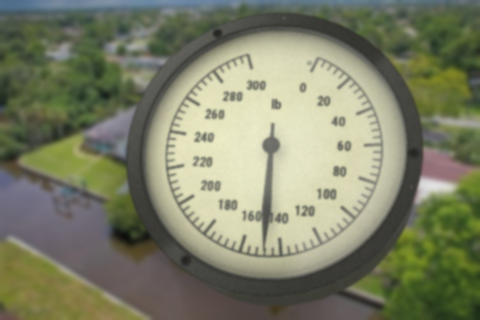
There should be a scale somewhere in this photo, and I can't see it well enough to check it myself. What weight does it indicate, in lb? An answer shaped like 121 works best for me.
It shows 148
